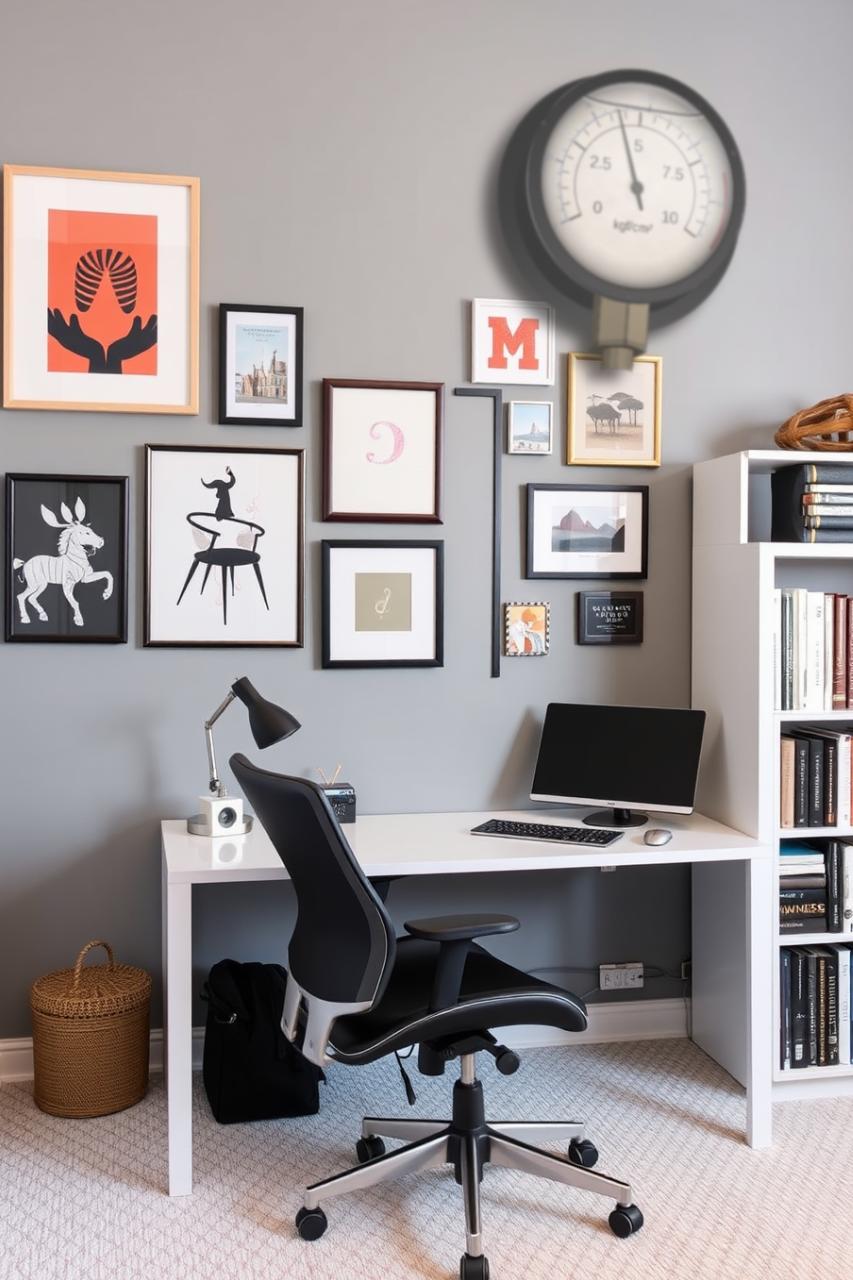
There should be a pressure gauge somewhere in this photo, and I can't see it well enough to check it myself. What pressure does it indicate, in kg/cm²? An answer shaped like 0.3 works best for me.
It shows 4.25
